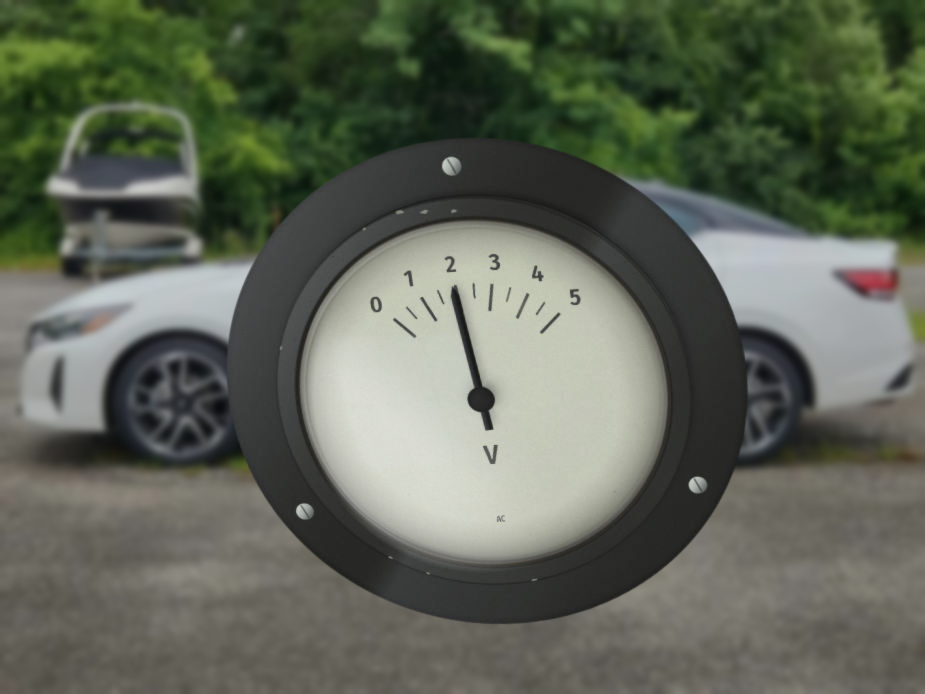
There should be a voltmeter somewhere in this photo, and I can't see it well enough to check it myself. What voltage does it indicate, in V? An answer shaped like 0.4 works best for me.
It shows 2
